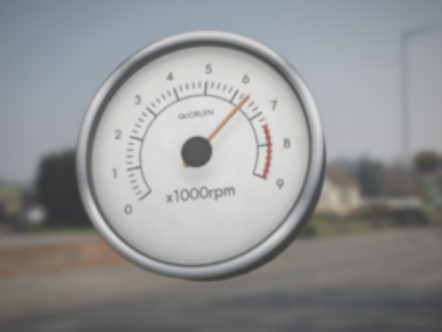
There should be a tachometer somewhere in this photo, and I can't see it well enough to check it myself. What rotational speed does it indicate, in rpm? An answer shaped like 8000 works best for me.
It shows 6400
